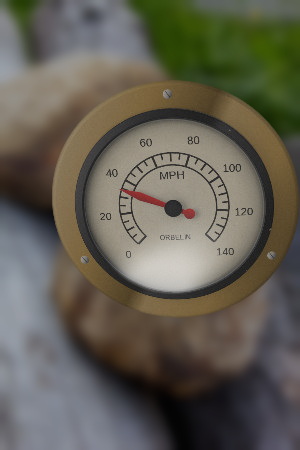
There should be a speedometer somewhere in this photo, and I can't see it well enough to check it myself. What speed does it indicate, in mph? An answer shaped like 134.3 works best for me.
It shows 35
